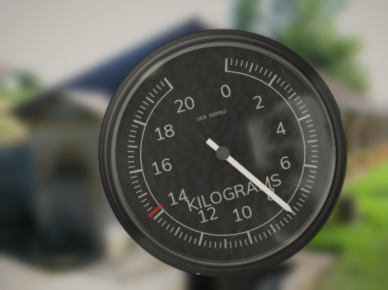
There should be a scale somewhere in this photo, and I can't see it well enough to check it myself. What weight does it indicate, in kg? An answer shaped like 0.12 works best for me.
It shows 8
